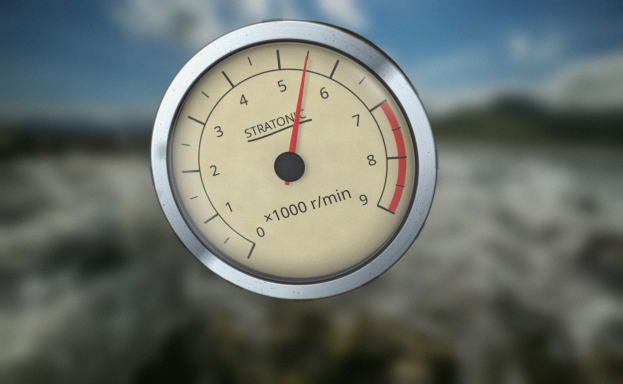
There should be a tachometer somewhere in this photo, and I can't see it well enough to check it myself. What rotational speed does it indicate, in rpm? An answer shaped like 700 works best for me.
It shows 5500
